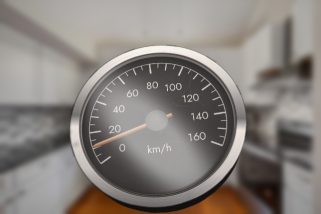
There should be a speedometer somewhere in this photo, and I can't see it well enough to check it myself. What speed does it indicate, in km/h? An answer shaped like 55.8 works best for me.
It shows 10
